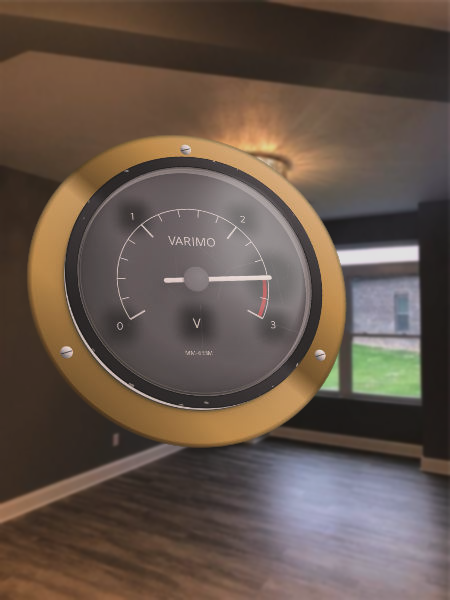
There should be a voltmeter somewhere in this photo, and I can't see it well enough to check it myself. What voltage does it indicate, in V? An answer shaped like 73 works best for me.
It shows 2.6
